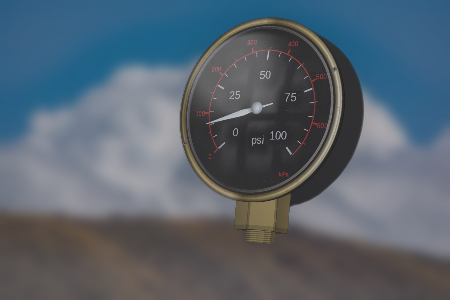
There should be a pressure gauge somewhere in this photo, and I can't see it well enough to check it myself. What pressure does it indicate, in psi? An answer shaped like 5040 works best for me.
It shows 10
